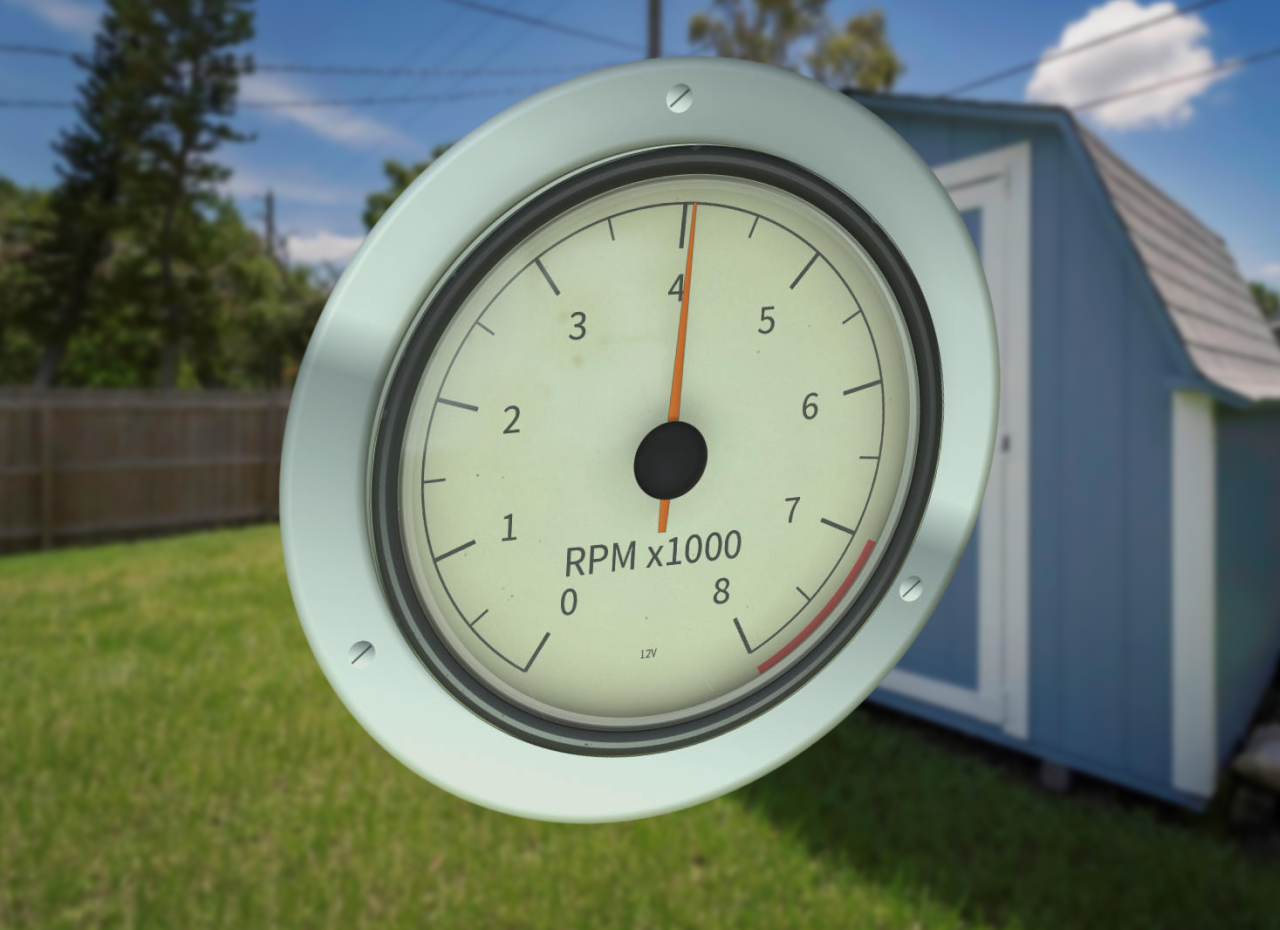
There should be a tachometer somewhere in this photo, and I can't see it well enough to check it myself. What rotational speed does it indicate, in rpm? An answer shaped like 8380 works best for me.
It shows 4000
